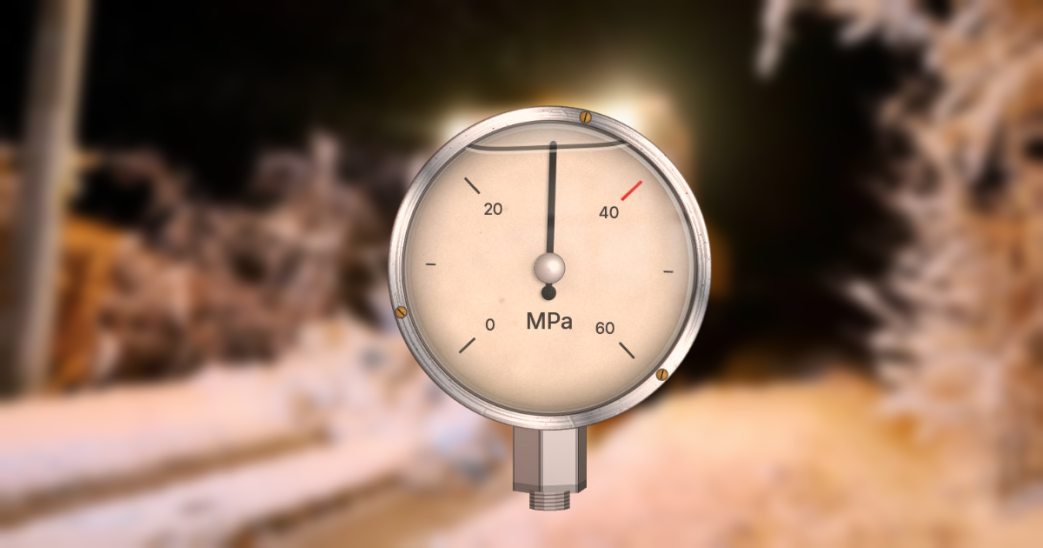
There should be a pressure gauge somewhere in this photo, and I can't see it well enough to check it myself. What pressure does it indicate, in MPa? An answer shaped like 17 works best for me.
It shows 30
